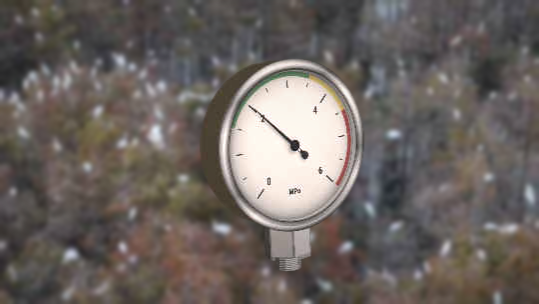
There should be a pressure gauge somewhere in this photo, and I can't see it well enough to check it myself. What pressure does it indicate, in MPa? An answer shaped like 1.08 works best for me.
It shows 2
